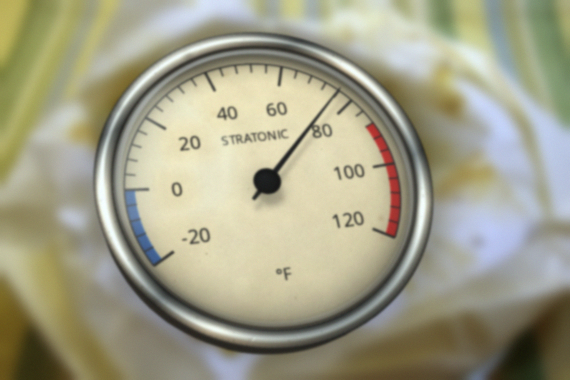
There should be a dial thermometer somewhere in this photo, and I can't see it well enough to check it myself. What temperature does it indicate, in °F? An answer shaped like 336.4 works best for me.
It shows 76
